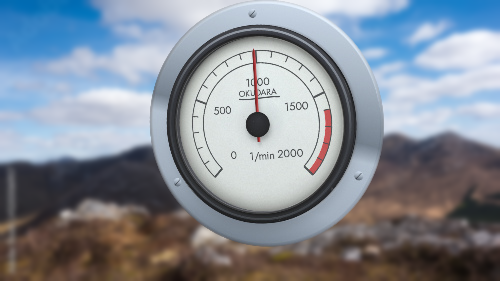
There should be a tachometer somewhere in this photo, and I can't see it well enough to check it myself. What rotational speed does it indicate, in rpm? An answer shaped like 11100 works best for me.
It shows 1000
